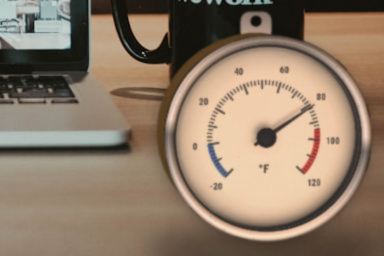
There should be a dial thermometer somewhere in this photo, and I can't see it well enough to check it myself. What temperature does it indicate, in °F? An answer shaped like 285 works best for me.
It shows 80
